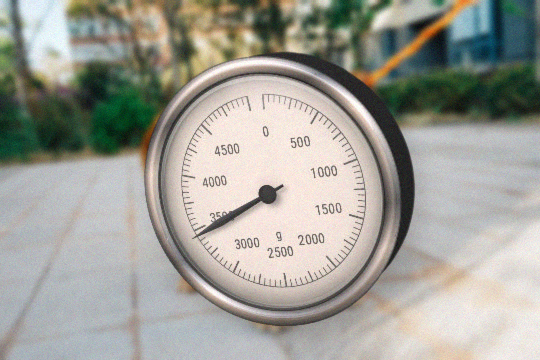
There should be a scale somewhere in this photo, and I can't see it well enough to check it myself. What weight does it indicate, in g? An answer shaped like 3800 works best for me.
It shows 3450
